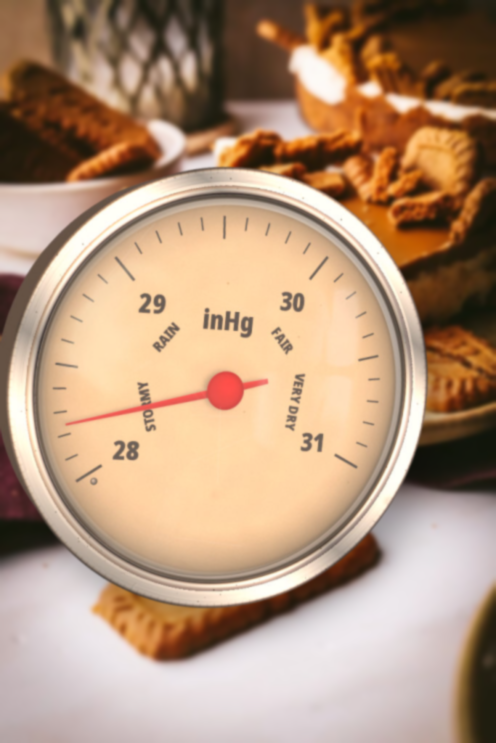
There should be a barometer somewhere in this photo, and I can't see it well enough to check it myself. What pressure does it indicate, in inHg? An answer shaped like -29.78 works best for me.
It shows 28.25
